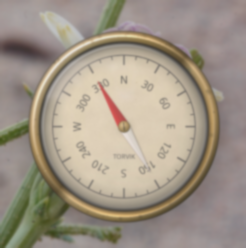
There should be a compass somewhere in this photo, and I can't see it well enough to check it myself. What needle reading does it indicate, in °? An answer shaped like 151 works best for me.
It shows 330
